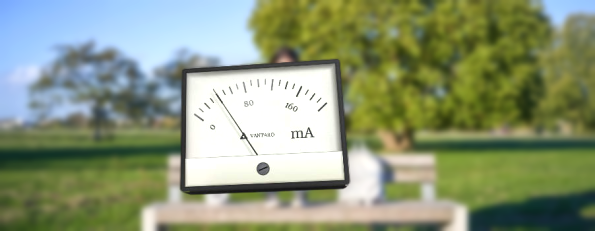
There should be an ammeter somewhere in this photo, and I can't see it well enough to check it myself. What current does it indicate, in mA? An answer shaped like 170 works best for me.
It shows 40
